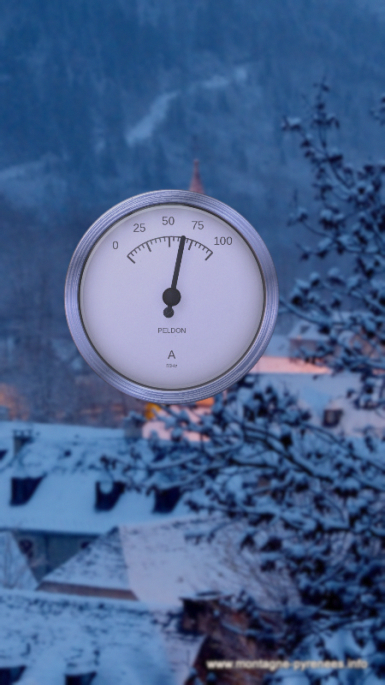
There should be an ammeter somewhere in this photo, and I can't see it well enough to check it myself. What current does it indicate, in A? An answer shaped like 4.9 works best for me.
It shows 65
